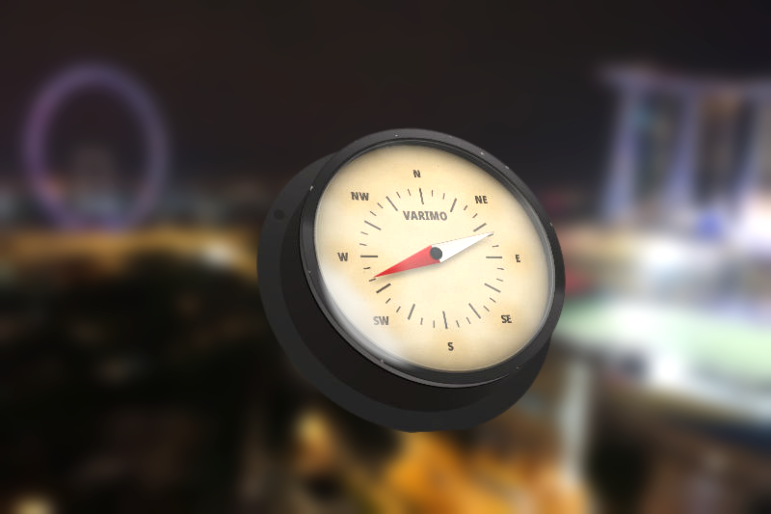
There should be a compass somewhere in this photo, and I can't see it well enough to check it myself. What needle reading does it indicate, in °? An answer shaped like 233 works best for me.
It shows 250
